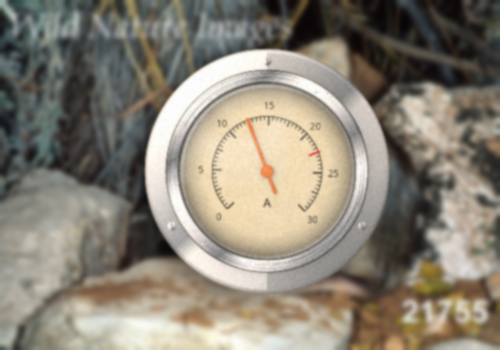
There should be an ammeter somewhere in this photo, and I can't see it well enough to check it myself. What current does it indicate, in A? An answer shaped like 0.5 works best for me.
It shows 12.5
